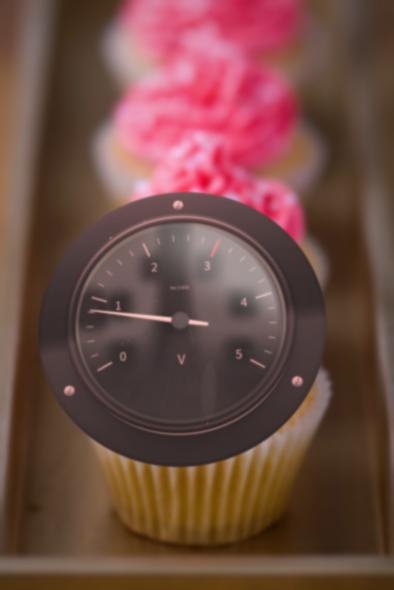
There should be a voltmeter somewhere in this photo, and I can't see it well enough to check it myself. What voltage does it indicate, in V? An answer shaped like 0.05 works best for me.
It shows 0.8
